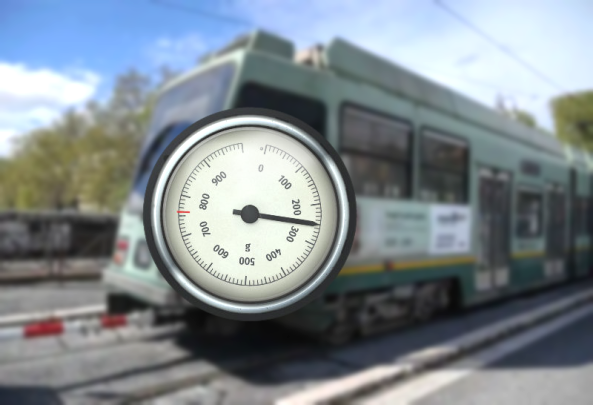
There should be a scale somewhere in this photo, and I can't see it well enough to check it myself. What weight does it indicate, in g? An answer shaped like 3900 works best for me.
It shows 250
